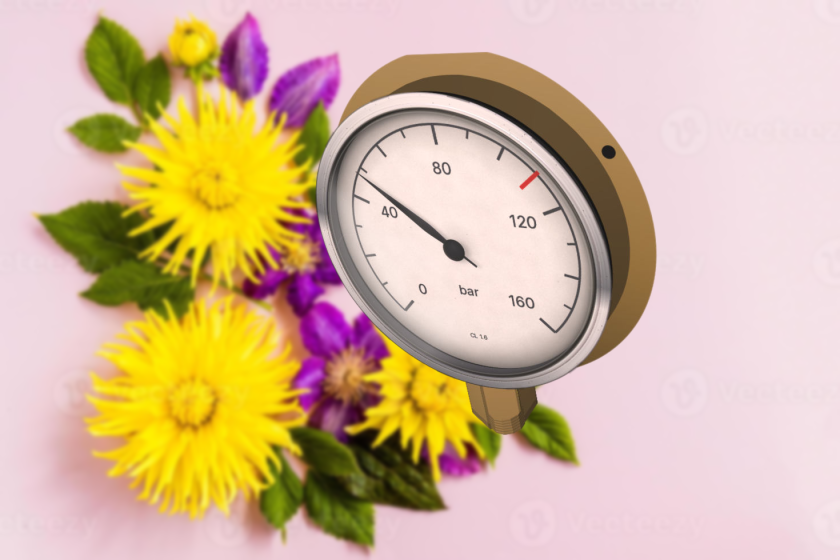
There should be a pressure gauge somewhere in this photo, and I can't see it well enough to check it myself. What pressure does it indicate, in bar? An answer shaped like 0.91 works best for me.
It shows 50
